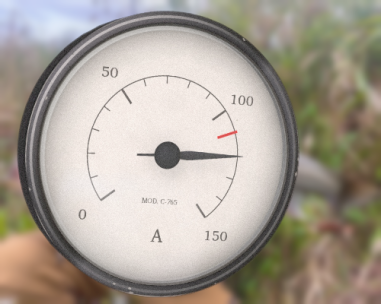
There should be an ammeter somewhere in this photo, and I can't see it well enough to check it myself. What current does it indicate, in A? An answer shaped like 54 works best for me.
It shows 120
